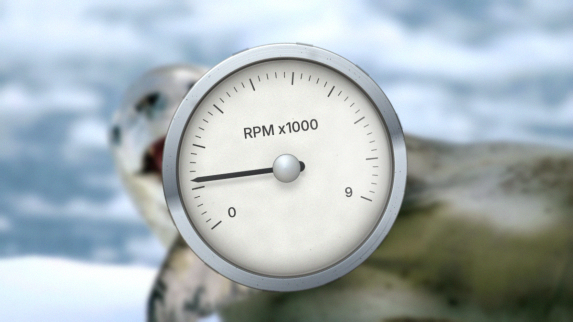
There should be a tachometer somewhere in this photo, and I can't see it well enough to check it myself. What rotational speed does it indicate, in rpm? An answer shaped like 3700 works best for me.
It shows 1200
